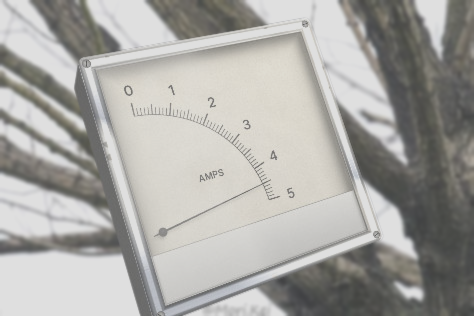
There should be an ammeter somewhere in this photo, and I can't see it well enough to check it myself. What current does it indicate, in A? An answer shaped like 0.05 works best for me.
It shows 4.5
